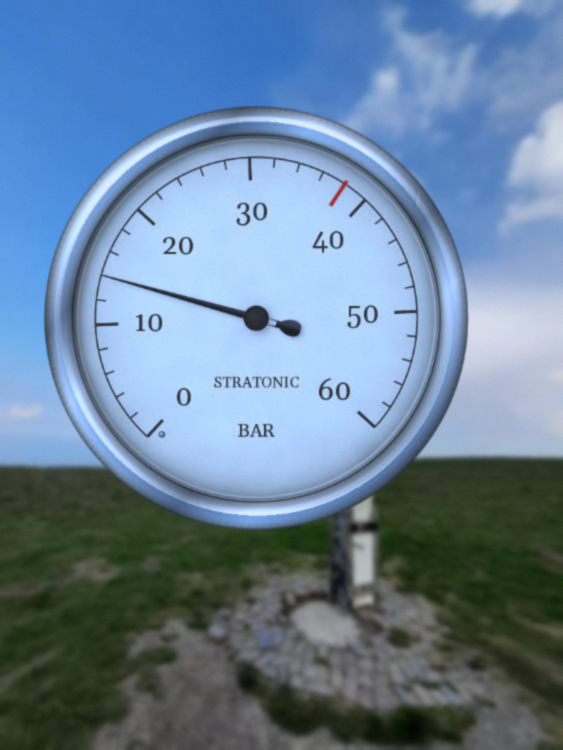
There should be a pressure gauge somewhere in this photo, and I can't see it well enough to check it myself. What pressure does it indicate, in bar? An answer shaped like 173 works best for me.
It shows 14
